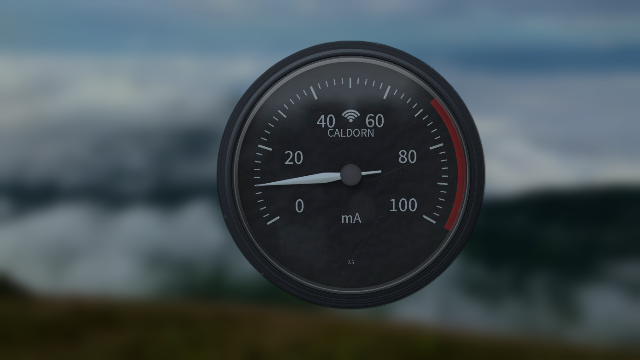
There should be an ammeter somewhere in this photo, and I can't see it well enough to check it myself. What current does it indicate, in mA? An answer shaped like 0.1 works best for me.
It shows 10
